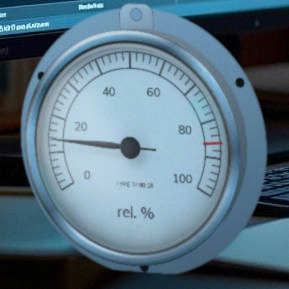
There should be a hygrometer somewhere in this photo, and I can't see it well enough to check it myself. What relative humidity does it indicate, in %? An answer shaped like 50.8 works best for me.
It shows 14
